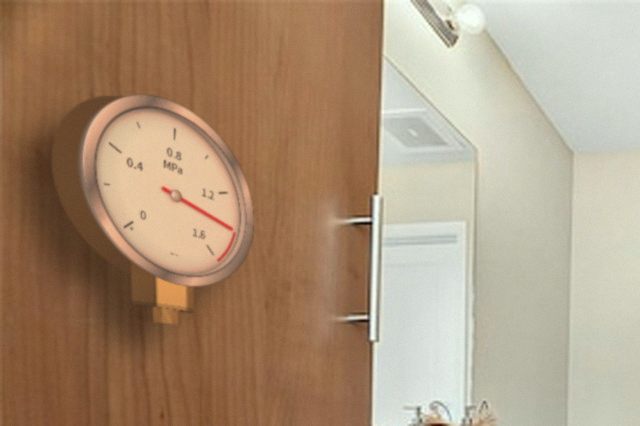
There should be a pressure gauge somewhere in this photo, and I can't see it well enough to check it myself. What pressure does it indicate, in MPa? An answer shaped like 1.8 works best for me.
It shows 1.4
